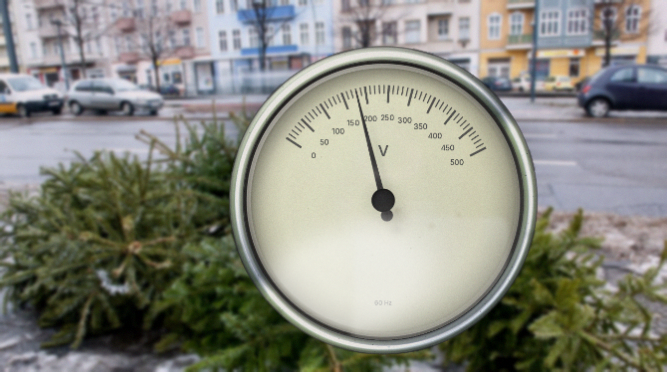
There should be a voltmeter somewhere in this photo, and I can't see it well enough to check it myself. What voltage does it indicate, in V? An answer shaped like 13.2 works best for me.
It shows 180
